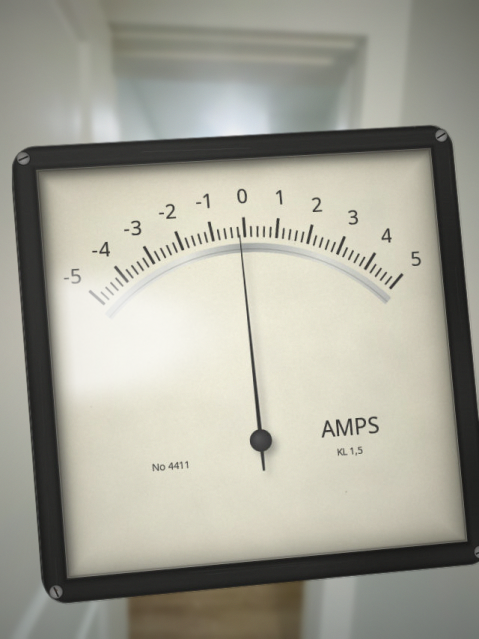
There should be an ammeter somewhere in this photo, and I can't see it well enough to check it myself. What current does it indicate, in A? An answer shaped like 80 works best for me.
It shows -0.2
